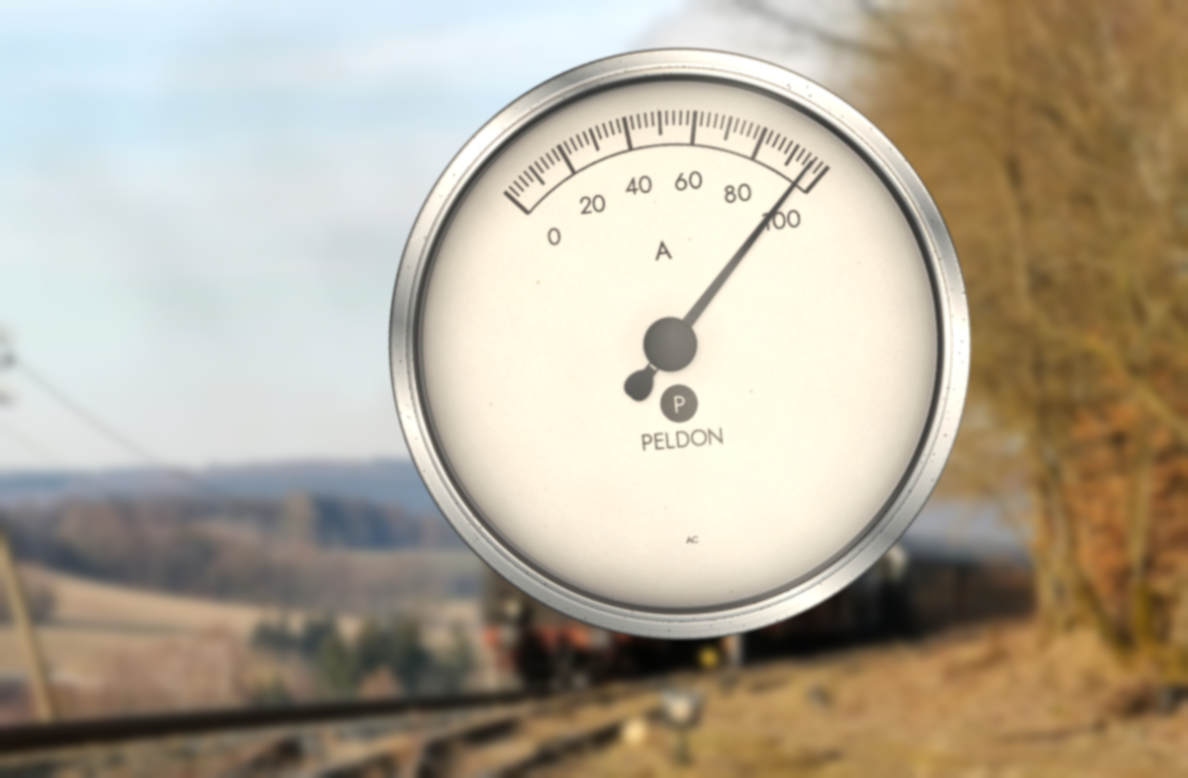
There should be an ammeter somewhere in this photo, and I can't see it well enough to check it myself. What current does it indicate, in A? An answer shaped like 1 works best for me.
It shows 96
